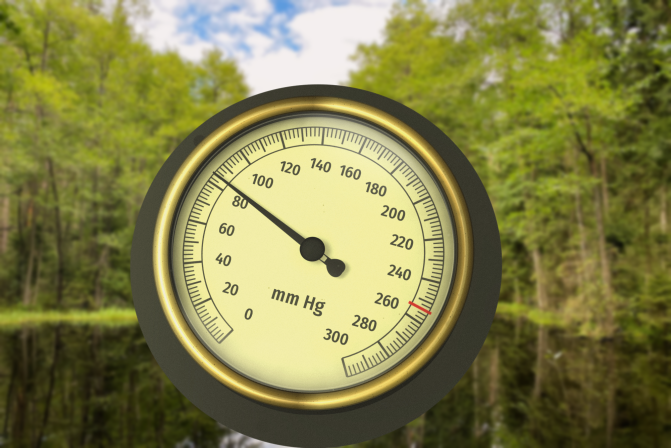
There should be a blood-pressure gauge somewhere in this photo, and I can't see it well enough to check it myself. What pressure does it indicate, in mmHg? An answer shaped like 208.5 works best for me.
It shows 84
